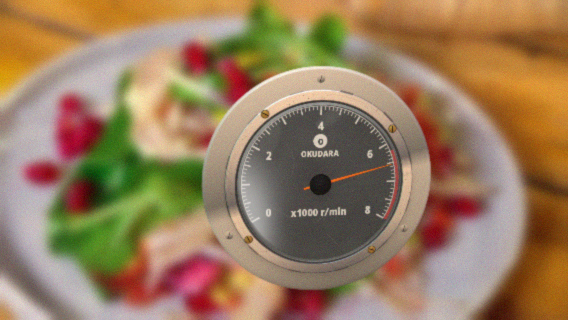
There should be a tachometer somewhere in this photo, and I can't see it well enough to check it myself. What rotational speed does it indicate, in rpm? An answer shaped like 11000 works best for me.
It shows 6500
